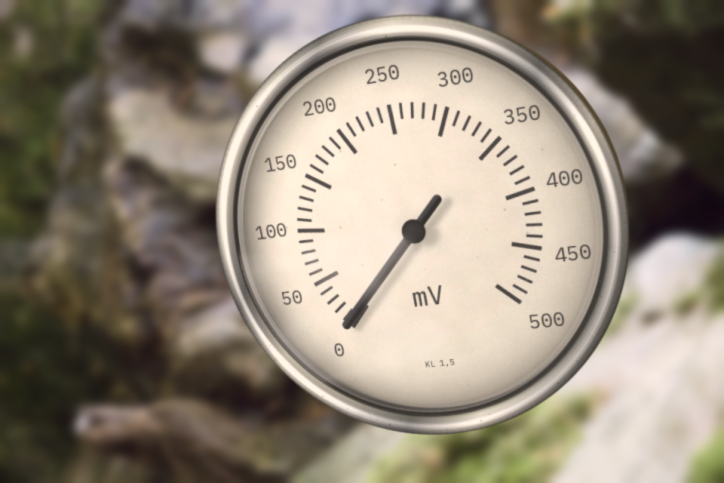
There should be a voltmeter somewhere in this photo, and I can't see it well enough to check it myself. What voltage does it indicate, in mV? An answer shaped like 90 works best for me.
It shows 5
